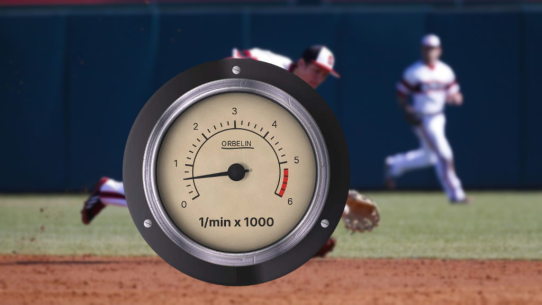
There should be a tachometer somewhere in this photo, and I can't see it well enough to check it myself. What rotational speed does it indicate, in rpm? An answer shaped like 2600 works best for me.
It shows 600
